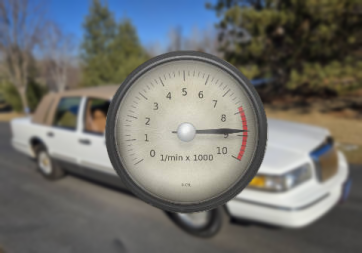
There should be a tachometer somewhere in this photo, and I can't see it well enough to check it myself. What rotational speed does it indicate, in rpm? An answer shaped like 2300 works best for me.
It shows 8800
